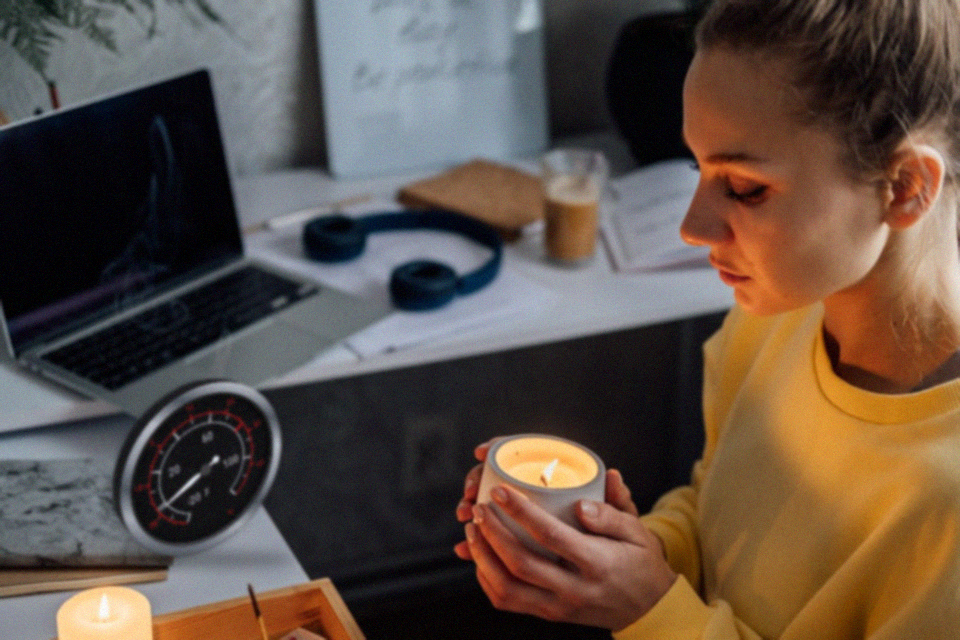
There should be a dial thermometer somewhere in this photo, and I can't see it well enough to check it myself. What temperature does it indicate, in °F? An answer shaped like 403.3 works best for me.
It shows 0
